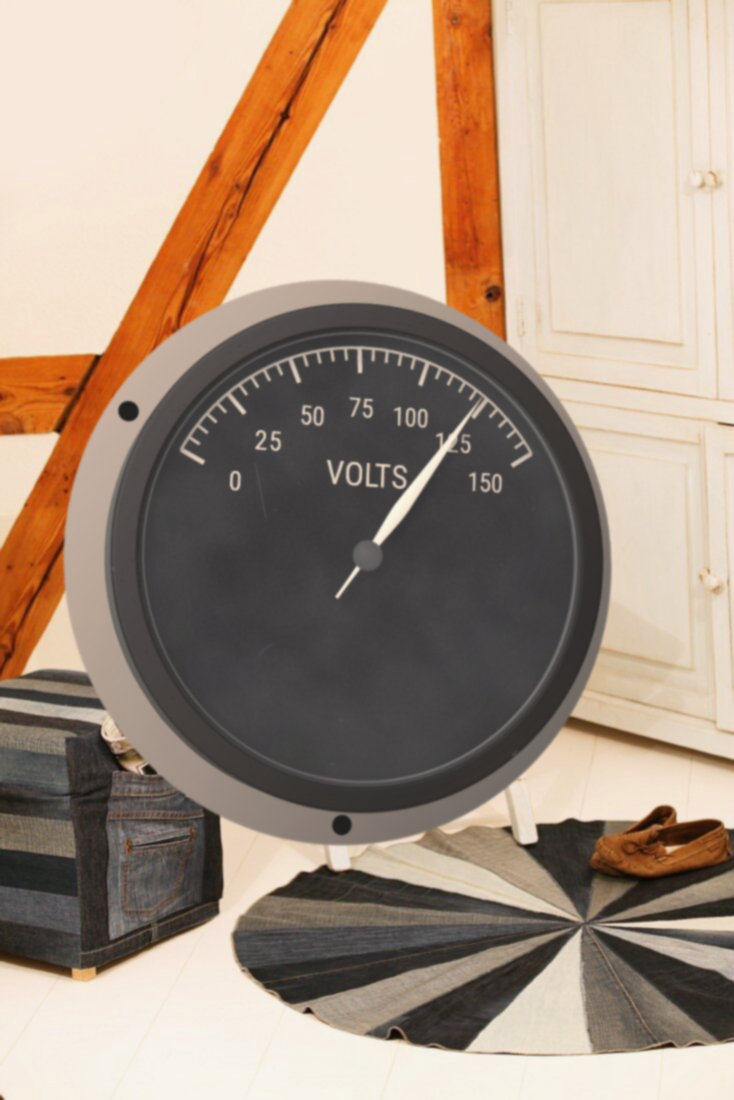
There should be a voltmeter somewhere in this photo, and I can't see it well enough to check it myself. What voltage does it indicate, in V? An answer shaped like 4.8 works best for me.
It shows 122.5
